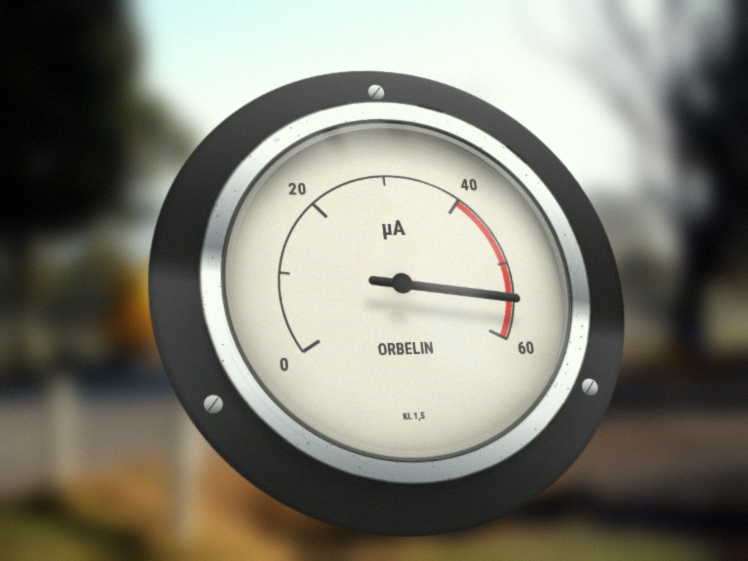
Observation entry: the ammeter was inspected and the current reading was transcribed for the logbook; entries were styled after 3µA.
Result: 55µA
